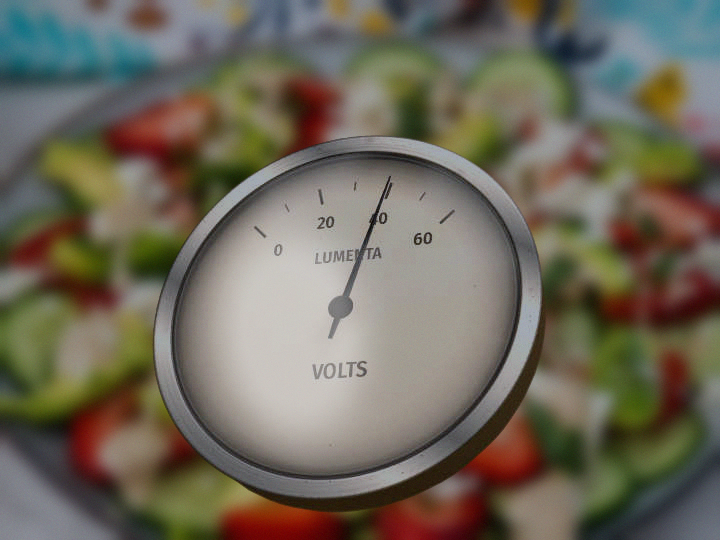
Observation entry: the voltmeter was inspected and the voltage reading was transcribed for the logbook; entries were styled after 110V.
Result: 40V
